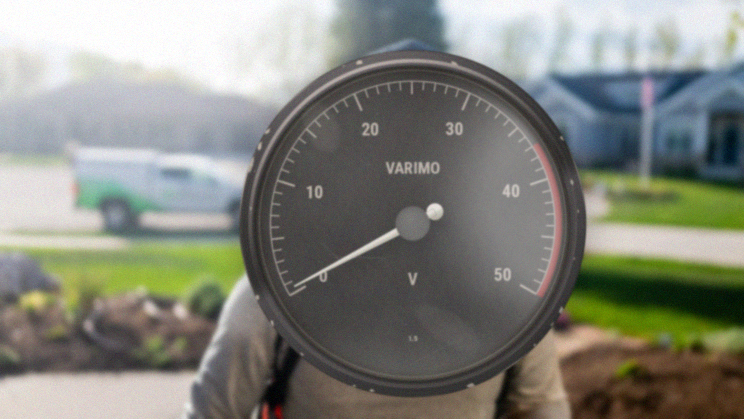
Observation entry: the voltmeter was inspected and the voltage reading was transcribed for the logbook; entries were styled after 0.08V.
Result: 0.5V
